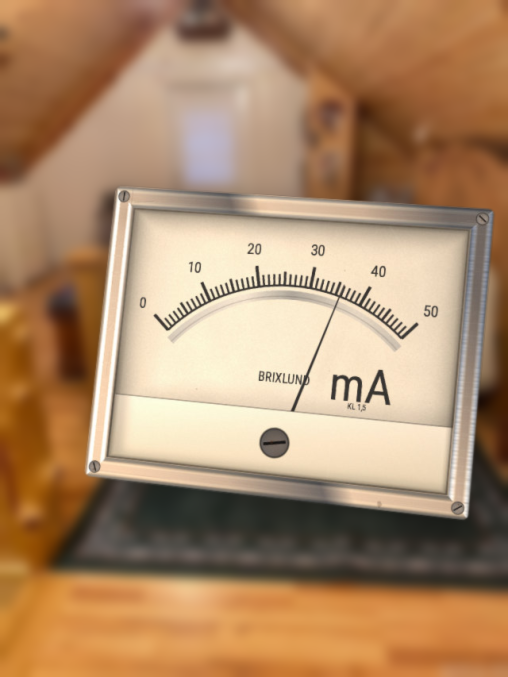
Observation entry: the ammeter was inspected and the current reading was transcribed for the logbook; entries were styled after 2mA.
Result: 36mA
